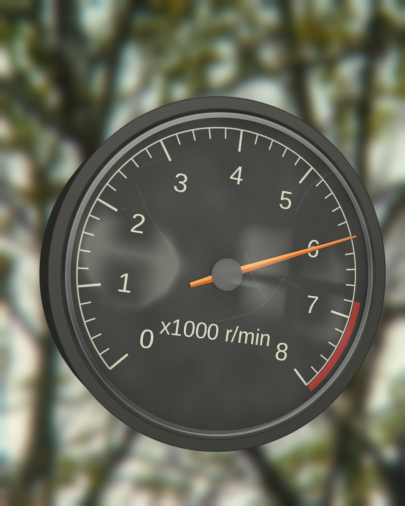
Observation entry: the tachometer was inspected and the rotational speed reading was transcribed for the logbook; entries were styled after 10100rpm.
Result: 6000rpm
